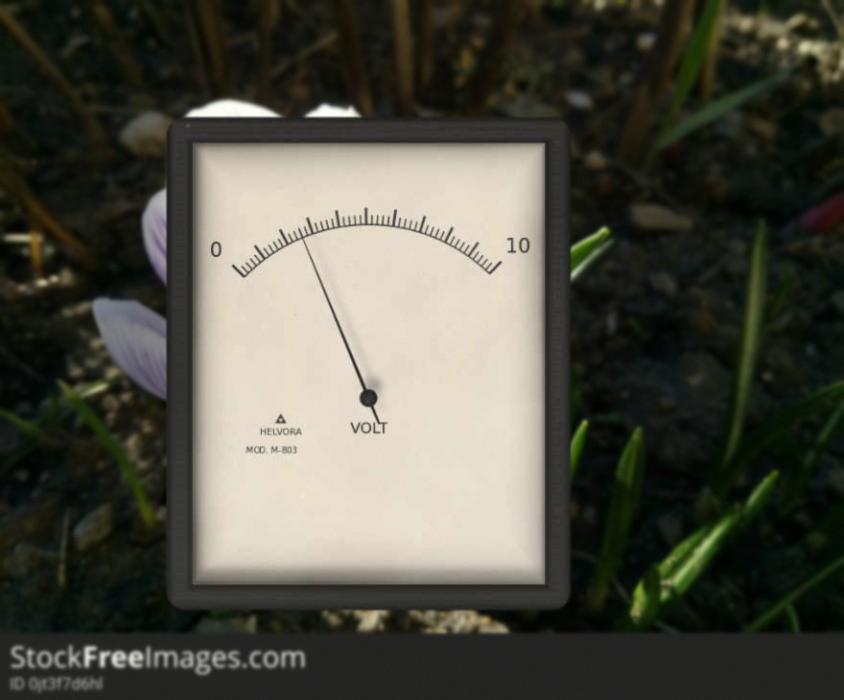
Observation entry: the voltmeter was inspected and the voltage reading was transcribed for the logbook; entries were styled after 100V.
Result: 2.6V
